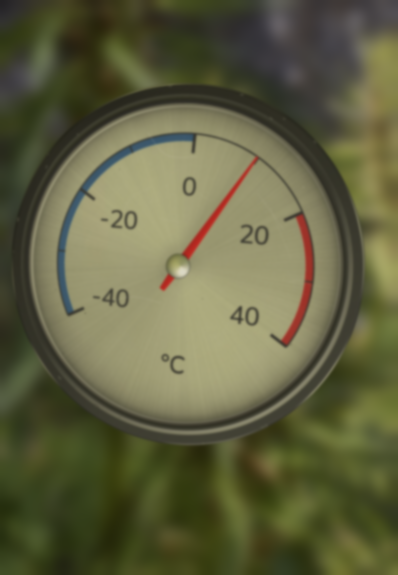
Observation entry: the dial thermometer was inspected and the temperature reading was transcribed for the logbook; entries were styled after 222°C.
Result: 10°C
